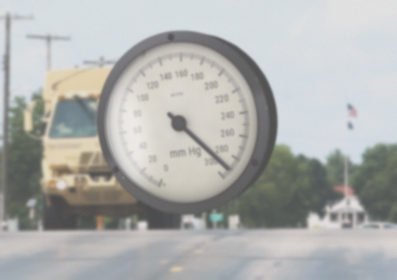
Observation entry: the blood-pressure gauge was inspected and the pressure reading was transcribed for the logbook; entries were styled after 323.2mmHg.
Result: 290mmHg
